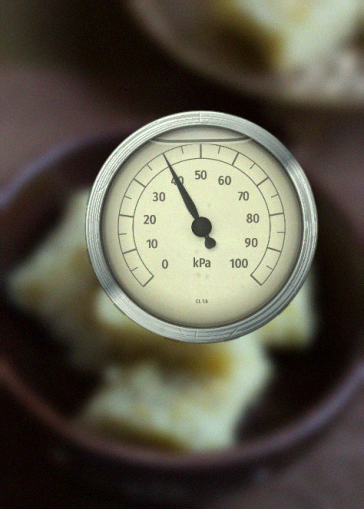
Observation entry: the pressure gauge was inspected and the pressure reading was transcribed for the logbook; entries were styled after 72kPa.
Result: 40kPa
